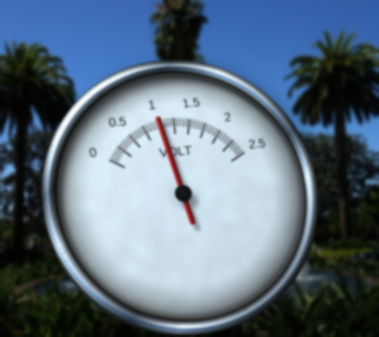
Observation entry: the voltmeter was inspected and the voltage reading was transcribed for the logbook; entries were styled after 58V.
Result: 1V
